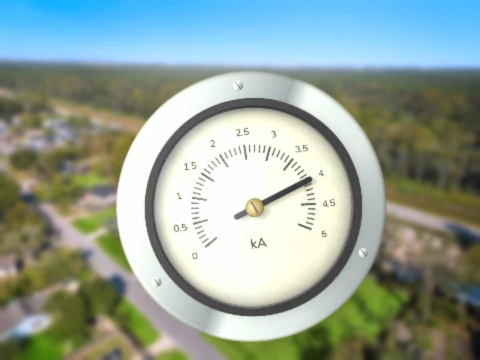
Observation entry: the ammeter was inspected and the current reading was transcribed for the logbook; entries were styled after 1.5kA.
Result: 4kA
